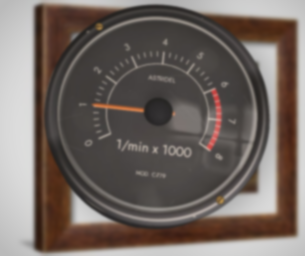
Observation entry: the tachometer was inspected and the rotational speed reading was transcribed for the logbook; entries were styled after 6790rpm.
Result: 1000rpm
